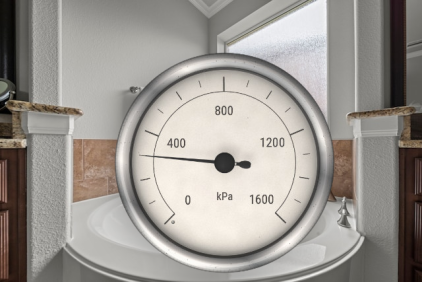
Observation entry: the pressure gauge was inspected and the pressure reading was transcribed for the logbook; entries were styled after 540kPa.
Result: 300kPa
